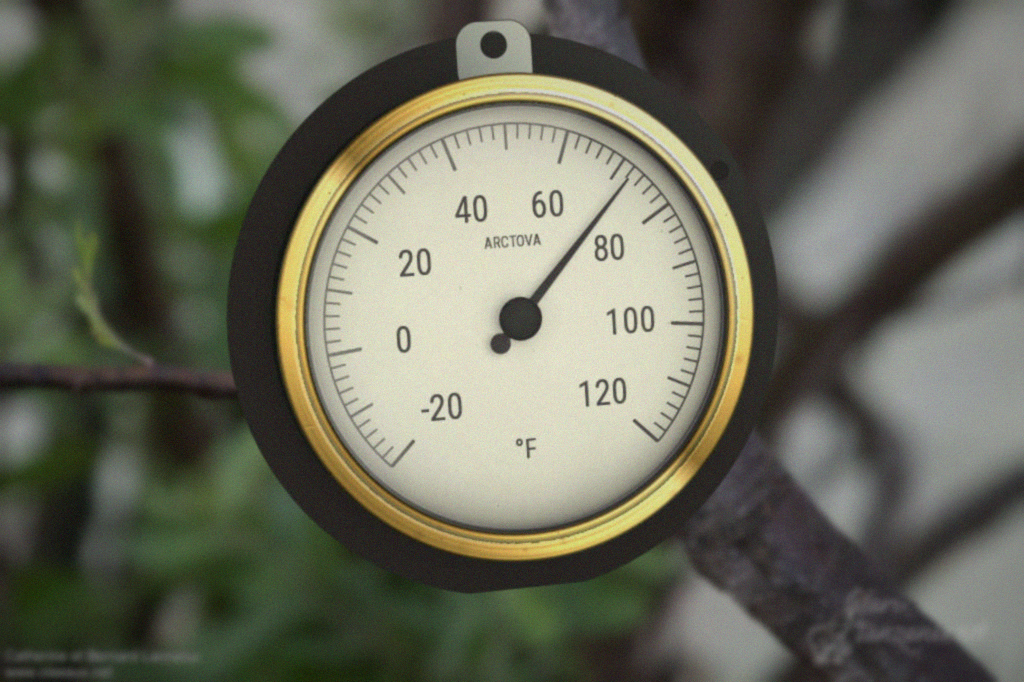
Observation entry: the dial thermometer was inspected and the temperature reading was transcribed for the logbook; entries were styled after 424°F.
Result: 72°F
